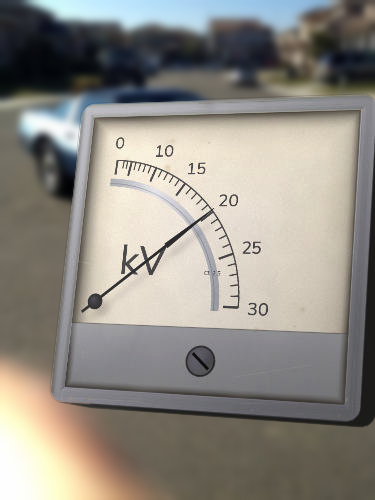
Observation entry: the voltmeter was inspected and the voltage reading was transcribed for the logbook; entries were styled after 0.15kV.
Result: 20kV
